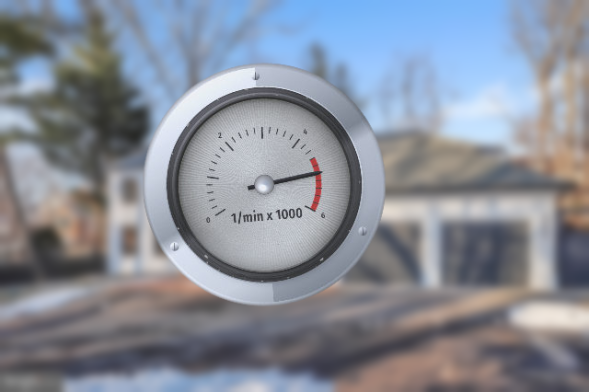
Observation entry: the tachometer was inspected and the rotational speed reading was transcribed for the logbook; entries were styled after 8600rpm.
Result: 5000rpm
